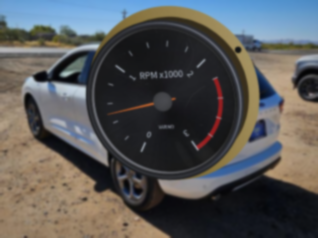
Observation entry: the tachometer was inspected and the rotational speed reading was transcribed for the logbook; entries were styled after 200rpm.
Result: 500rpm
